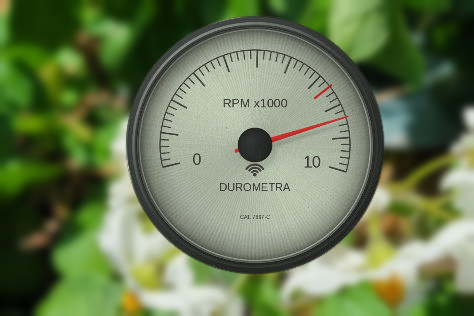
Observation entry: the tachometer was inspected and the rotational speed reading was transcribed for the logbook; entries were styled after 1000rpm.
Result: 8400rpm
